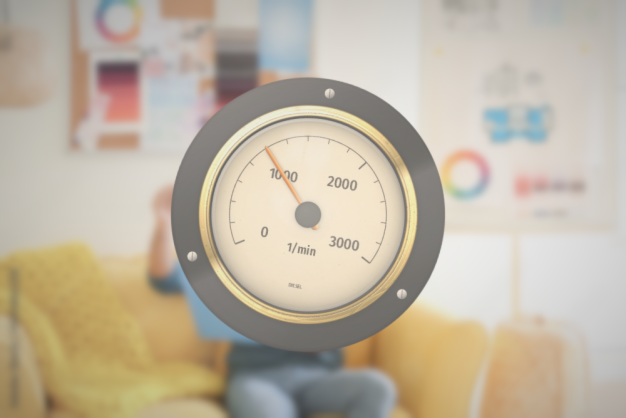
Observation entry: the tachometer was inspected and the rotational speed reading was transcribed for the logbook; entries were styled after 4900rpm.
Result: 1000rpm
